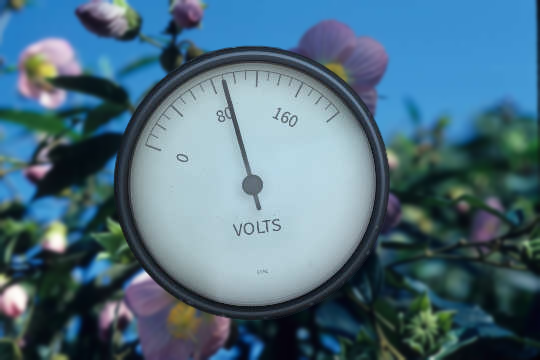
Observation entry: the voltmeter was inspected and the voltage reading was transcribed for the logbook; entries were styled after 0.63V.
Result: 90V
